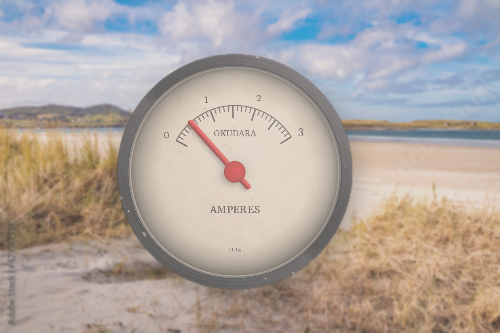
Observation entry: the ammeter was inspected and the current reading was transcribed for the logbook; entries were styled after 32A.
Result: 0.5A
